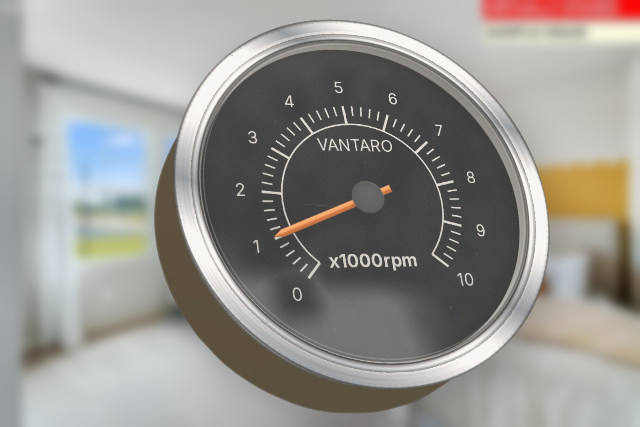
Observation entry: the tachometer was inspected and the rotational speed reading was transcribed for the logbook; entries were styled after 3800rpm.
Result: 1000rpm
